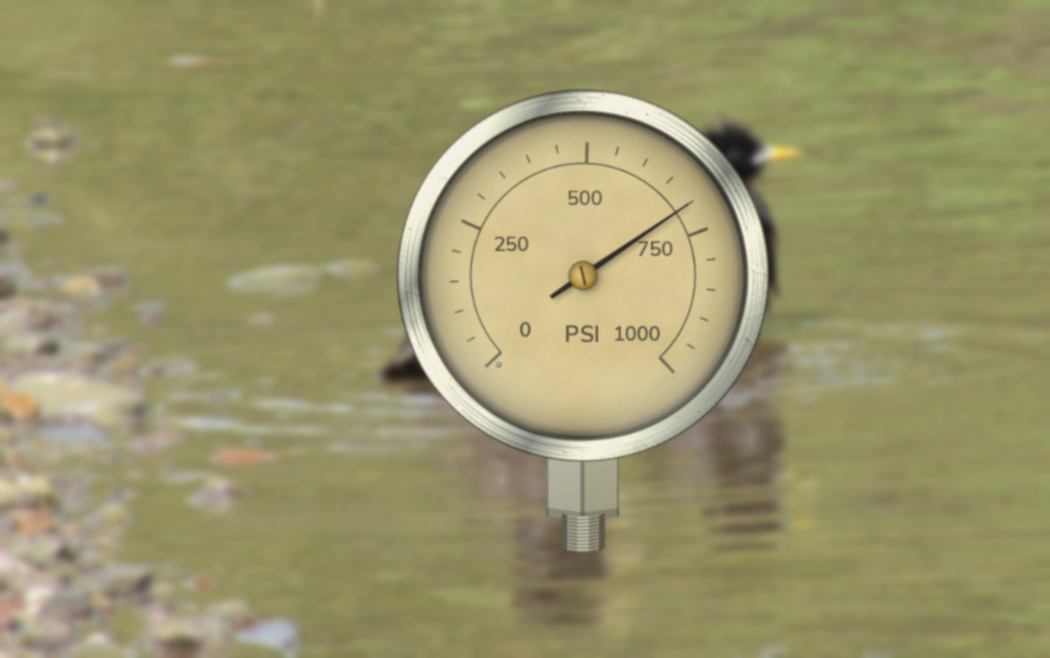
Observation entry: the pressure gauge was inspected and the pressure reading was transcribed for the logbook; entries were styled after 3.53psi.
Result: 700psi
